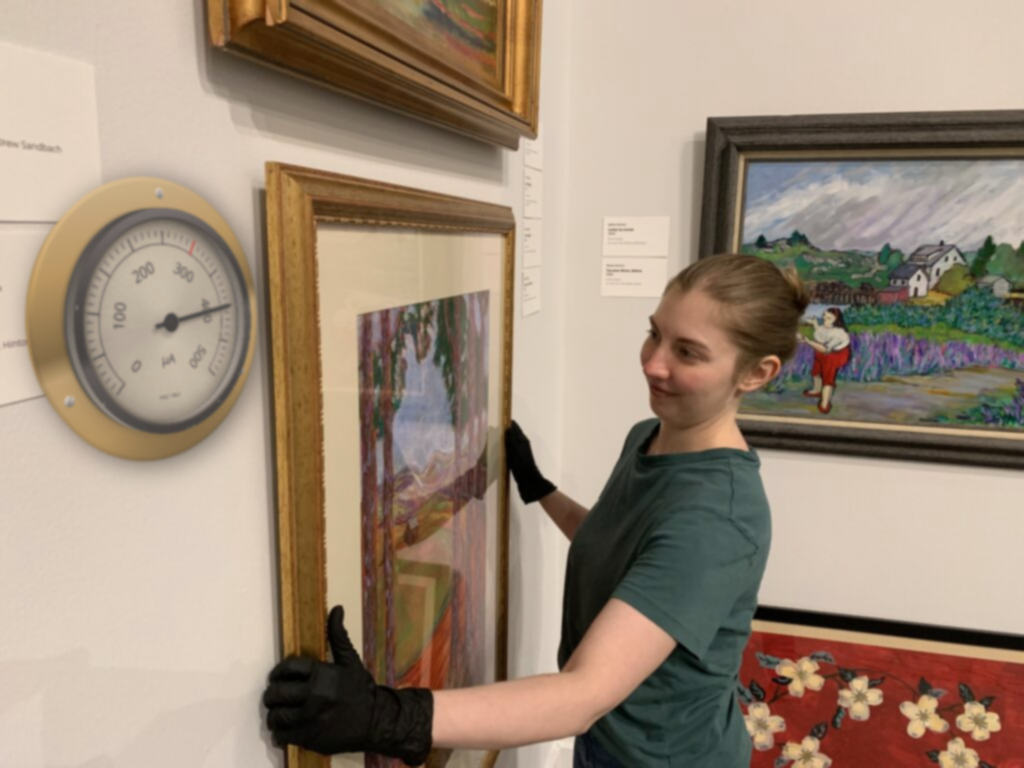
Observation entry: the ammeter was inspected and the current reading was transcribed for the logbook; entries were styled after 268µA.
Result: 400µA
